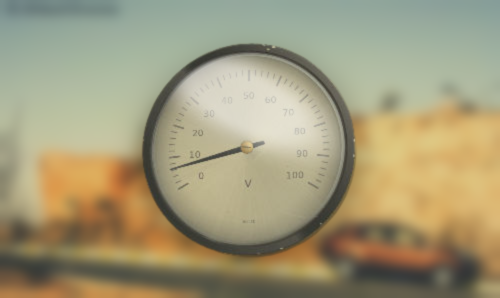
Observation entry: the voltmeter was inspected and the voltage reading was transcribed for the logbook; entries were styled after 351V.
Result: 6V
